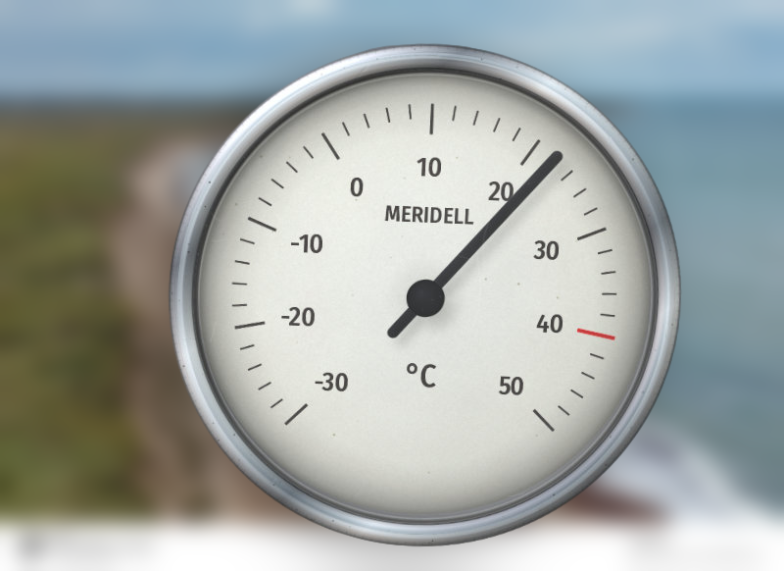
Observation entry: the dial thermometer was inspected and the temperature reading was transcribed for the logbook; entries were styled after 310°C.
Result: 22°C
